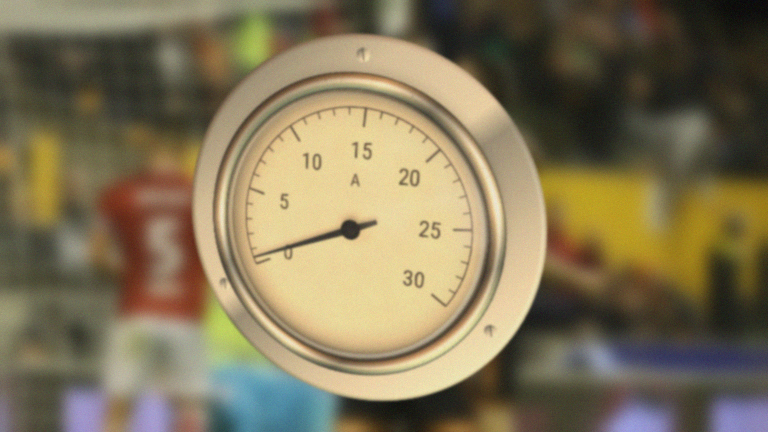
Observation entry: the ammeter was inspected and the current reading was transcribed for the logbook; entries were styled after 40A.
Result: 0.5A
